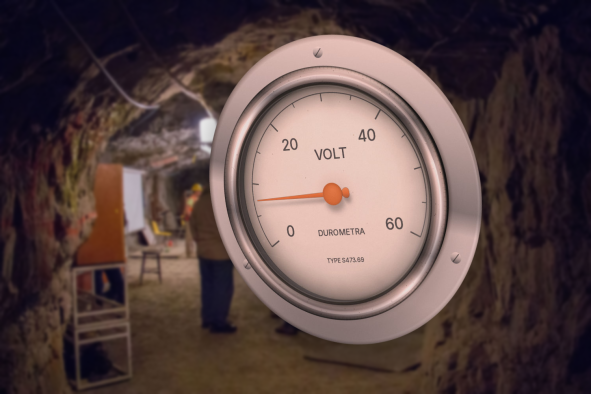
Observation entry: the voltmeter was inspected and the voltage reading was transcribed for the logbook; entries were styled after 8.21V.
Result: 7.5V
